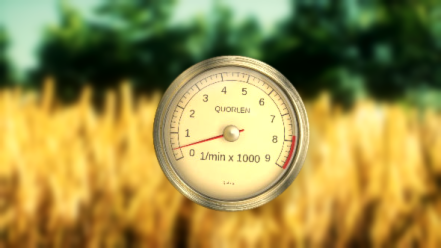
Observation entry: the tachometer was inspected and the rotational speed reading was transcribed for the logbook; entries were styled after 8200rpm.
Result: 400rpm
